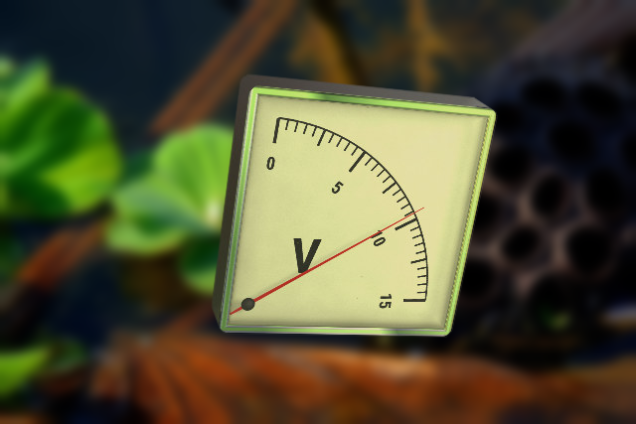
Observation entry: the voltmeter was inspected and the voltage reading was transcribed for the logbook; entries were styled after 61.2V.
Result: 9.5V
